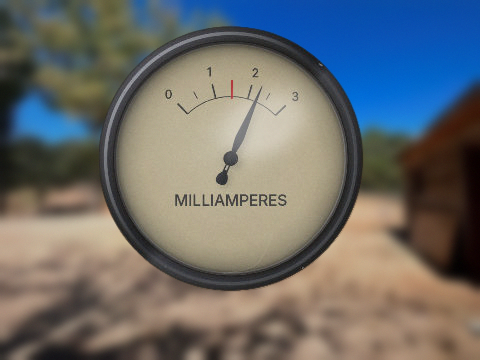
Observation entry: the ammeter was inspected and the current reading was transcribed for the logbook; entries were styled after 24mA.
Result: 2.25mA
